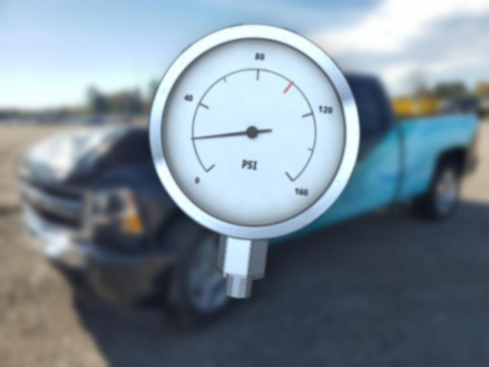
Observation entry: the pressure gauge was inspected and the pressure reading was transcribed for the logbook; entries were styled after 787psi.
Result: 20psi
